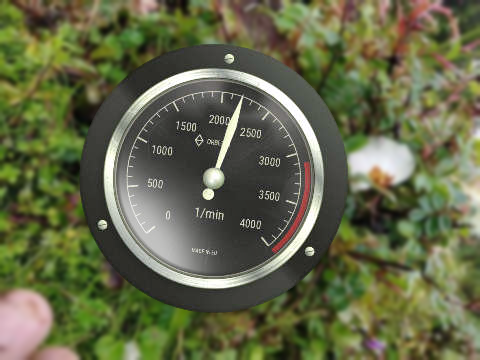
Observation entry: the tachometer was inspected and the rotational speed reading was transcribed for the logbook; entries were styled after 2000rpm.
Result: 2200rpm
